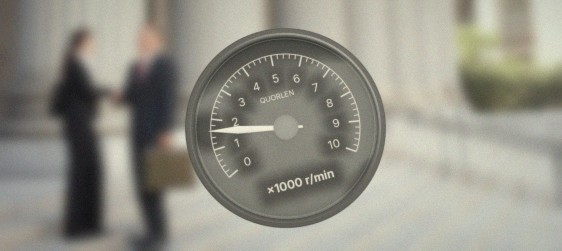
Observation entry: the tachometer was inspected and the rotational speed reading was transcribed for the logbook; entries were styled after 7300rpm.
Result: 1600rpm
